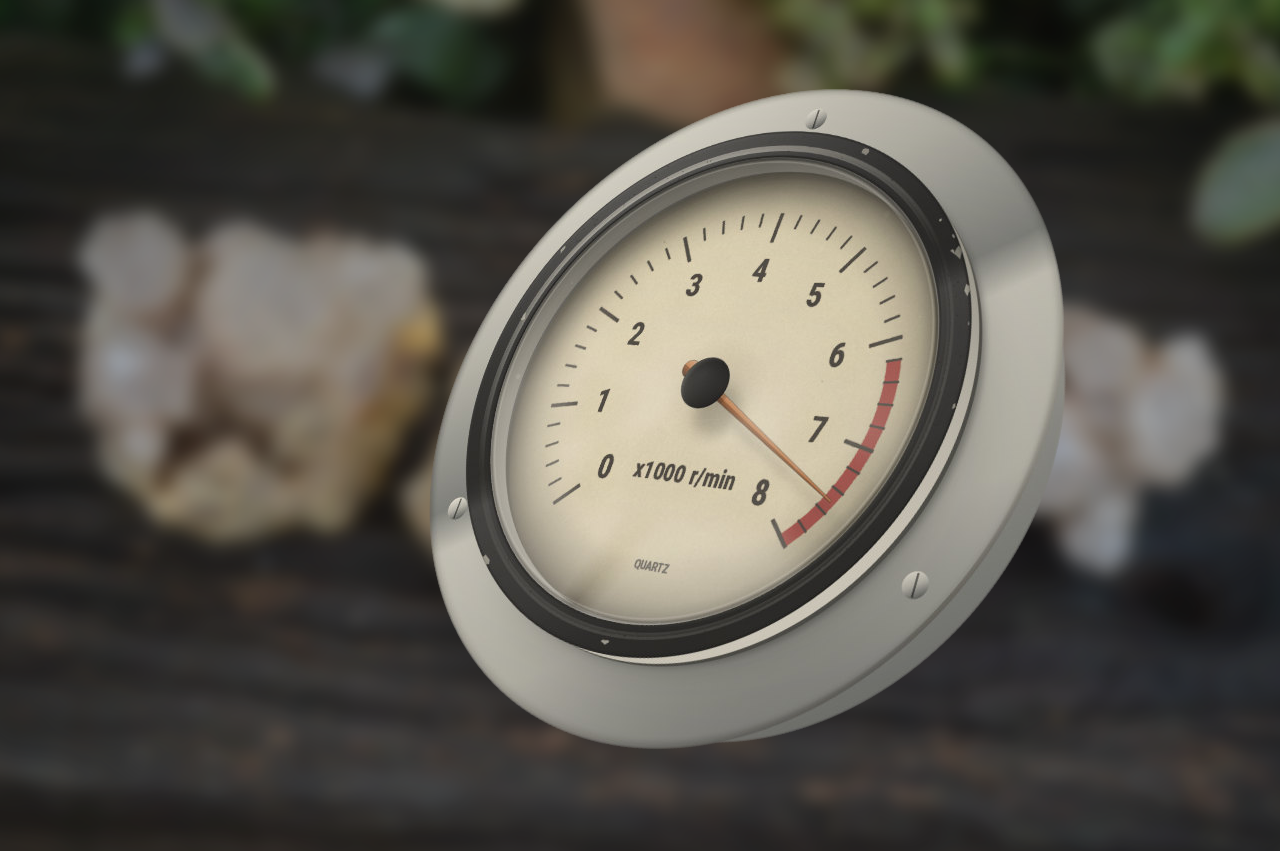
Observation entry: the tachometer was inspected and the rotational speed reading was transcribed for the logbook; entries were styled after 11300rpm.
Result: 7500rpm
